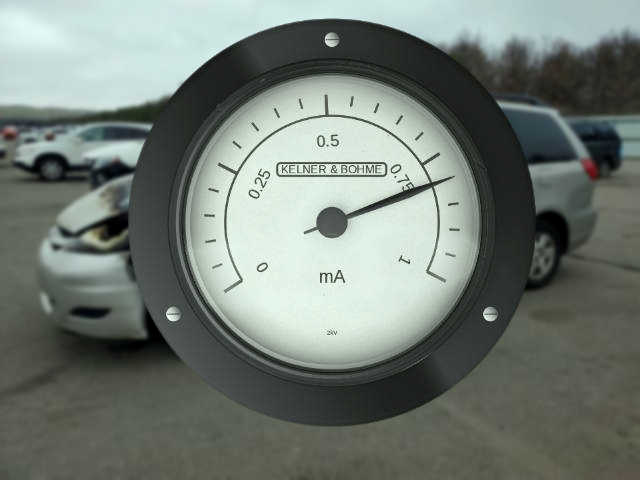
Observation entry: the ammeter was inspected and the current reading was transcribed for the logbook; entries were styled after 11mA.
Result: 0.8mA
